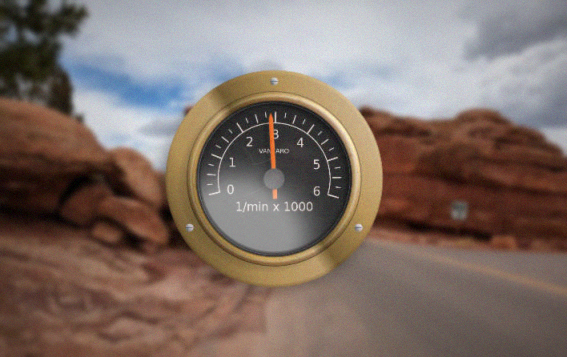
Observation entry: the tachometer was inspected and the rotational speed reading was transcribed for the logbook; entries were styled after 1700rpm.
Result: 2875rpm
